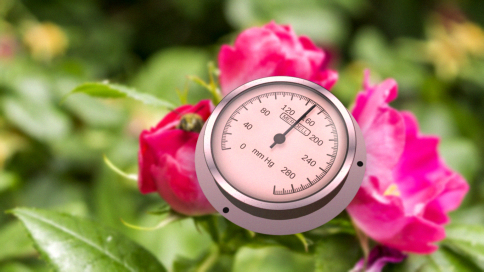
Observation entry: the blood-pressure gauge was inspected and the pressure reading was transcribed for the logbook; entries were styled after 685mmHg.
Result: 150mmHg
